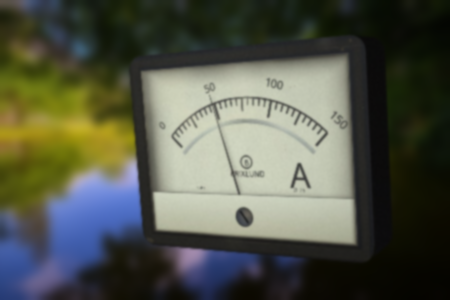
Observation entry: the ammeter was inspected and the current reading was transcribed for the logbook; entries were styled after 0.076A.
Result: 50A
